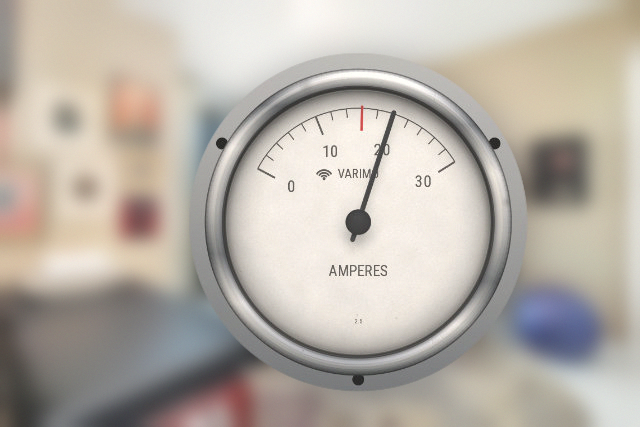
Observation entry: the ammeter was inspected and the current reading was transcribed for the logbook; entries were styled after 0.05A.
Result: 20A
